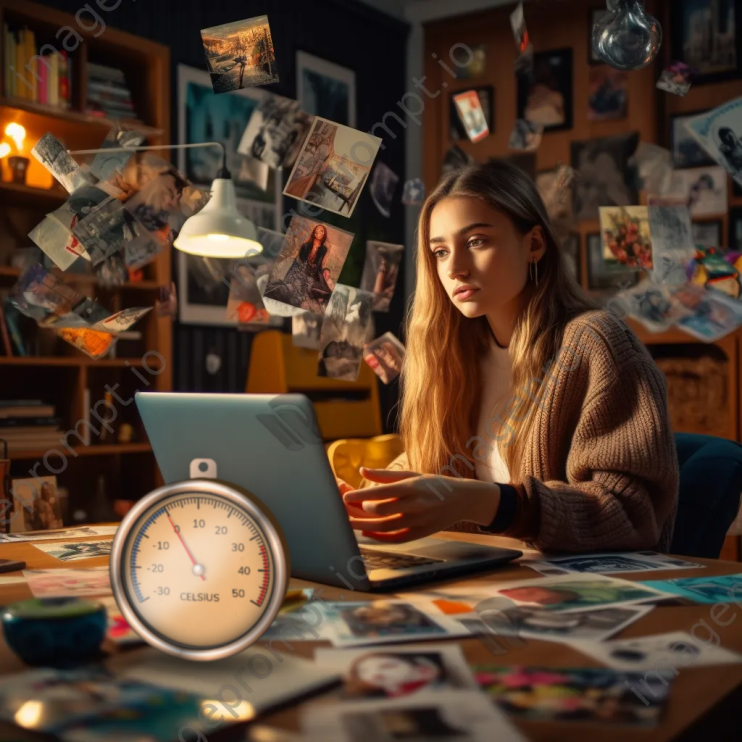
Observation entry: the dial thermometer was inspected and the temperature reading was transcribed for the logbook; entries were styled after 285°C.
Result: 0°C
